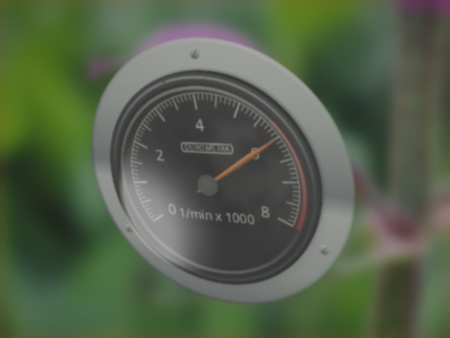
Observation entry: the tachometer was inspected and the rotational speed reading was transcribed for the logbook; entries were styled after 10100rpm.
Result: 6000rpm
